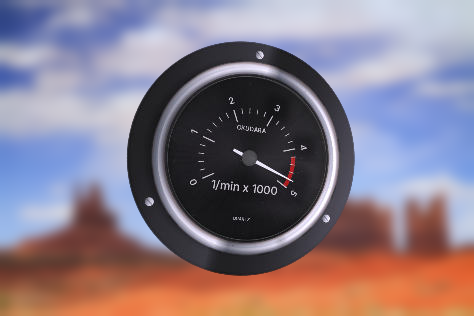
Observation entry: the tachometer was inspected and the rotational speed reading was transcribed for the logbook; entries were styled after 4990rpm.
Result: 4800rpm
